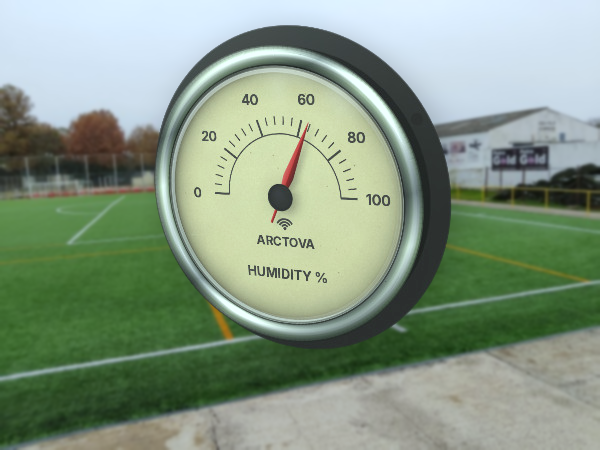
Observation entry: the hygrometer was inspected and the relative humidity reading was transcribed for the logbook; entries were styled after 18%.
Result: 64%
